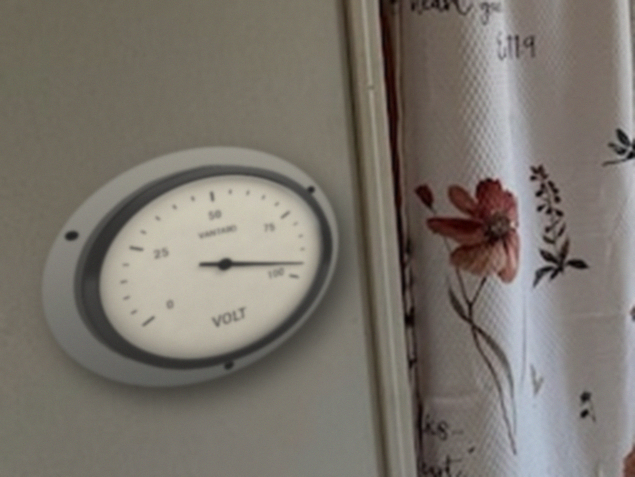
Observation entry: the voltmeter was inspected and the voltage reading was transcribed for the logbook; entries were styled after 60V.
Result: 95V
